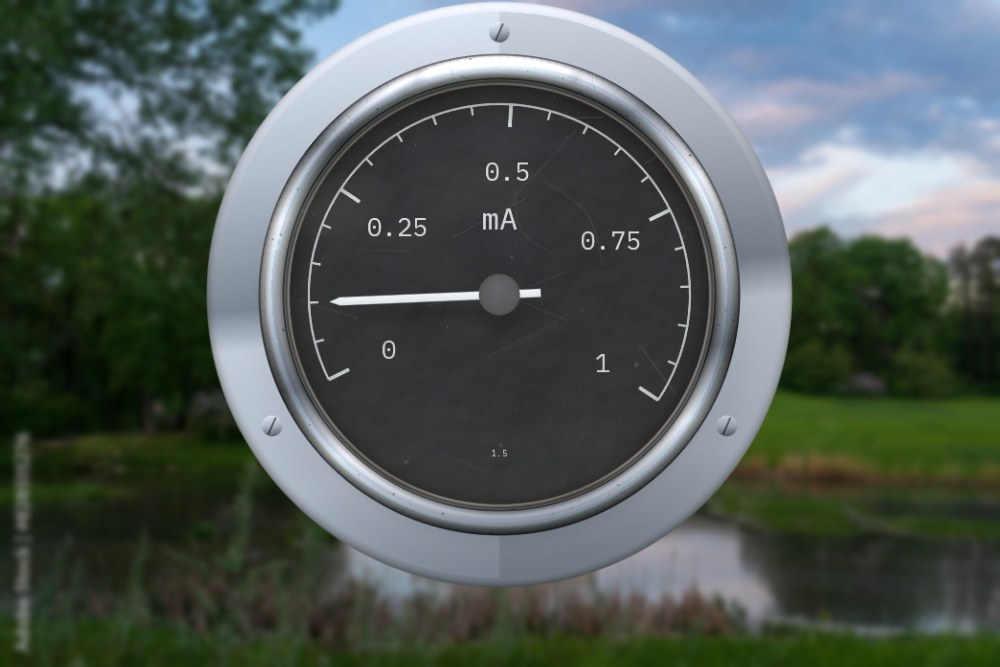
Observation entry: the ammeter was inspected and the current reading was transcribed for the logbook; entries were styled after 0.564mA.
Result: 0.1mA
